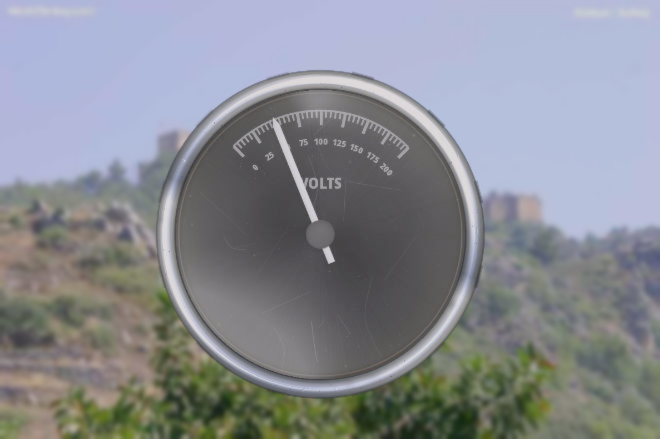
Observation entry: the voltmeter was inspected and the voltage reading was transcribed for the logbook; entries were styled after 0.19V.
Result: 50V
